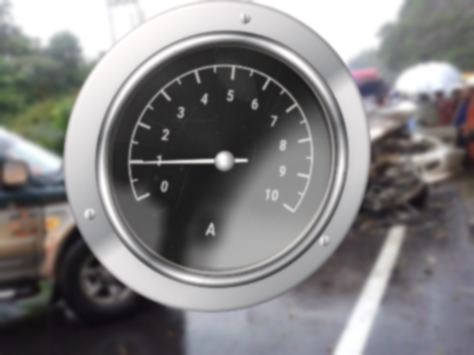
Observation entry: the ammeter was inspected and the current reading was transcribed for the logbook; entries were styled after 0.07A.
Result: 1A
